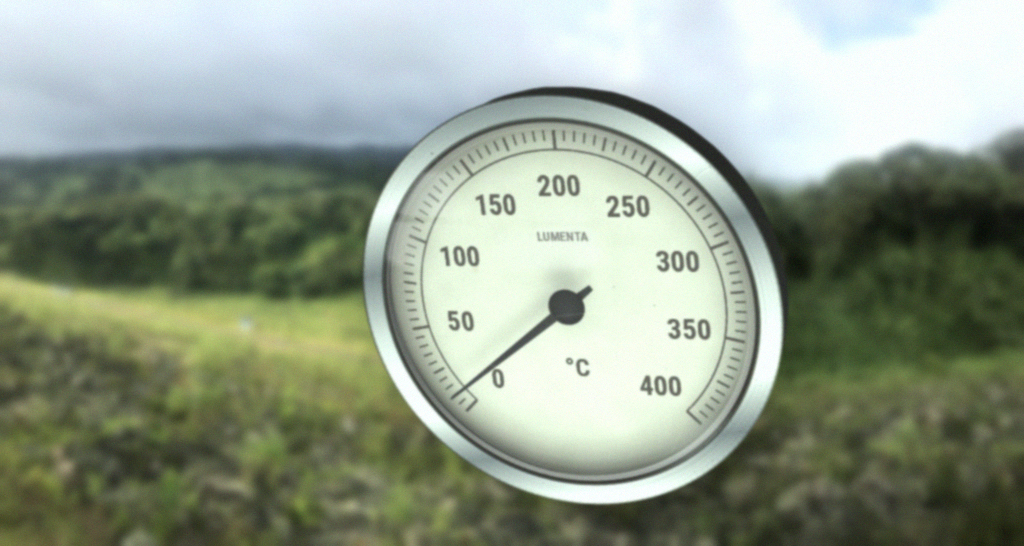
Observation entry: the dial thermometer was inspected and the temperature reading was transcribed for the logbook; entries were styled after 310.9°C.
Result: 10°C
